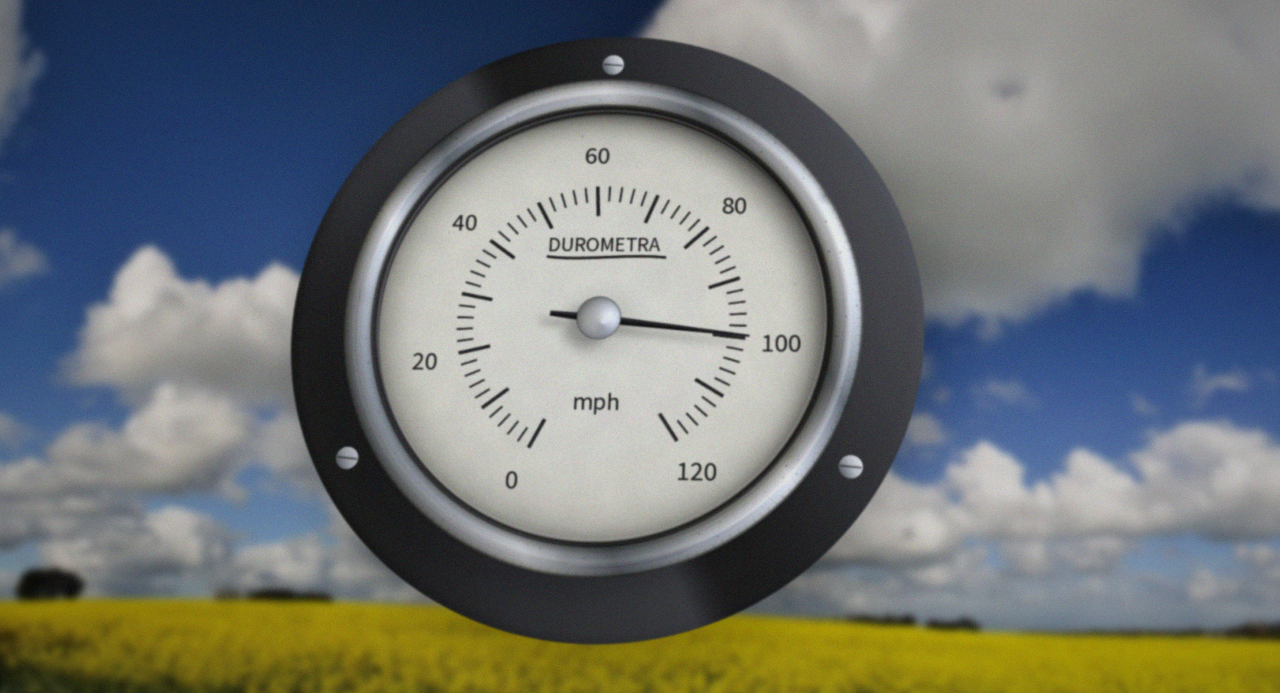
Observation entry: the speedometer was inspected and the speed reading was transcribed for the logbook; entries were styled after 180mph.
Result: 100mph
